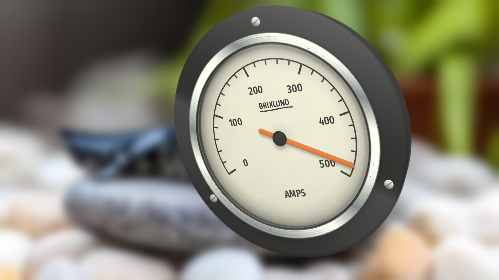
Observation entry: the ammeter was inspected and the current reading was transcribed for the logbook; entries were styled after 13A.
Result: 480A
